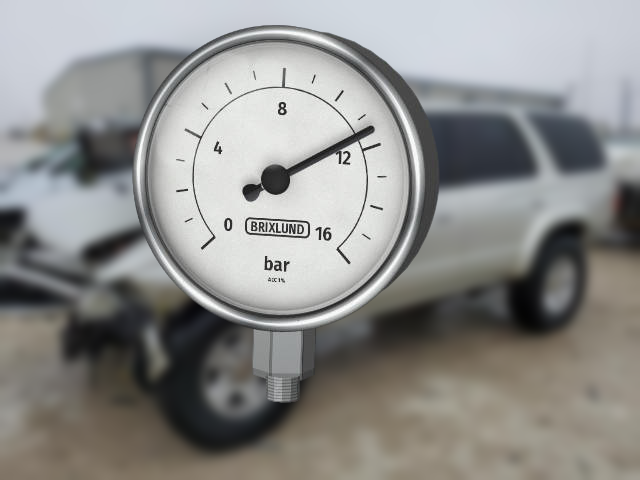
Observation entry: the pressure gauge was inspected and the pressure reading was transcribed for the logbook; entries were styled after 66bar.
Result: 11.5bar
